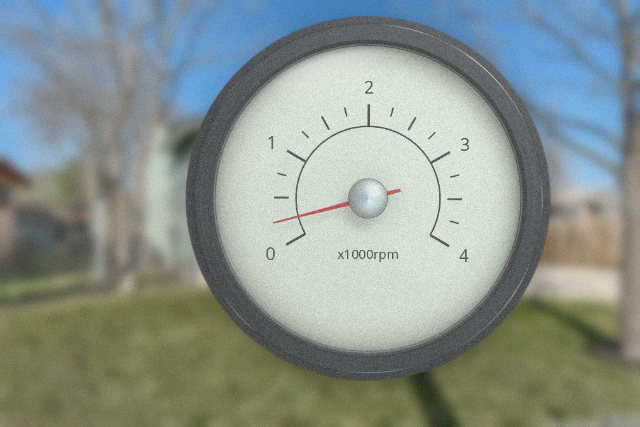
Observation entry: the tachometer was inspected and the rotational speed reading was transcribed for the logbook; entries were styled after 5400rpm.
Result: 250rpm
